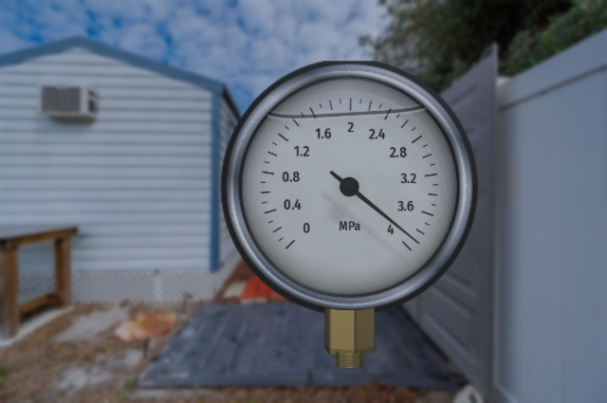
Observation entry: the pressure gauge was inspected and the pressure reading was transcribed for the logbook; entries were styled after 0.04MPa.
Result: 3.9MPa
